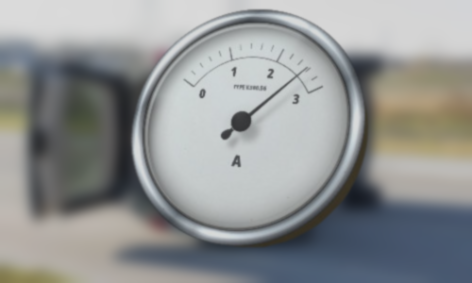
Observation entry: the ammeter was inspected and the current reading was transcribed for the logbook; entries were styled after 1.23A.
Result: 2.6A
